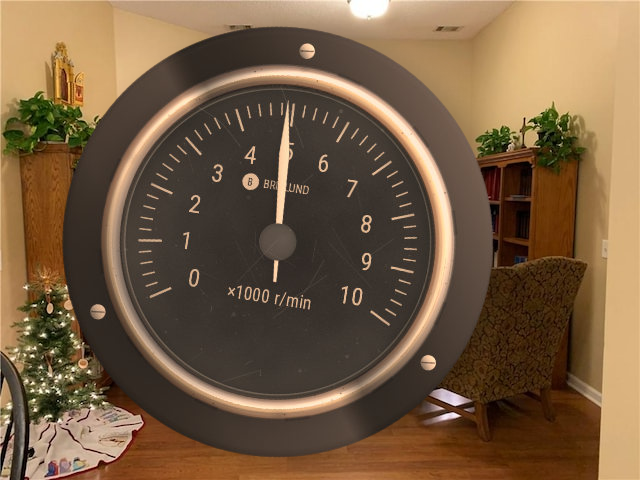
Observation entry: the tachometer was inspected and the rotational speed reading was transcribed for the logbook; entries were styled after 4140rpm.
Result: 4900rpm
